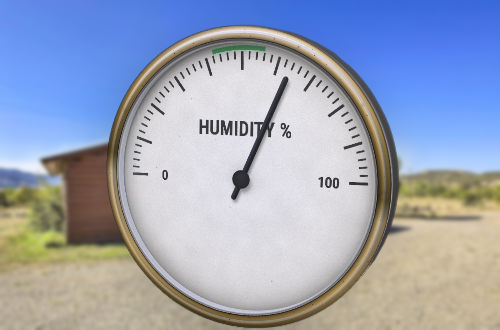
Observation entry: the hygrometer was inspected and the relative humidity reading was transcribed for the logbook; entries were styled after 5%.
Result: 64%
